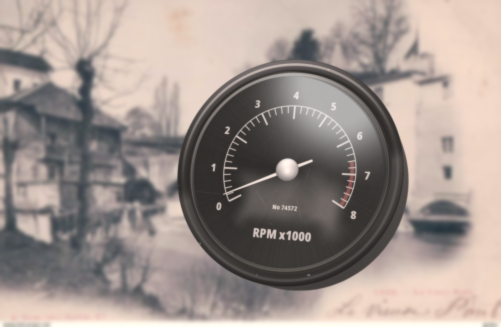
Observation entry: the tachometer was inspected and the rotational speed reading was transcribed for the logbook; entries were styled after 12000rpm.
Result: 200rpm
